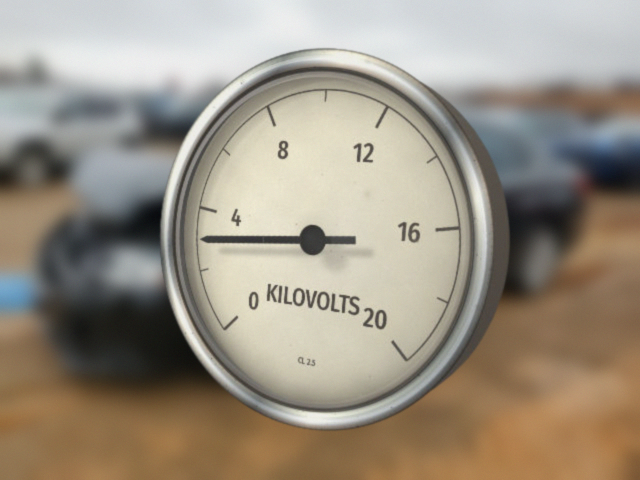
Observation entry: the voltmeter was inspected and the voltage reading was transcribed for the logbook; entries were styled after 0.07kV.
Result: 3kV
